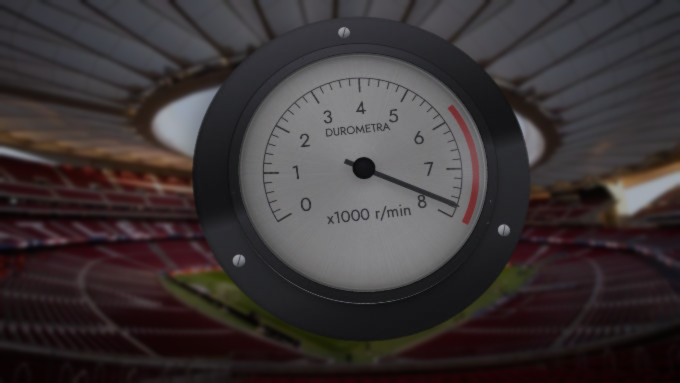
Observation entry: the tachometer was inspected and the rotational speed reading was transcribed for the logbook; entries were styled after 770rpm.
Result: 7800rpm
